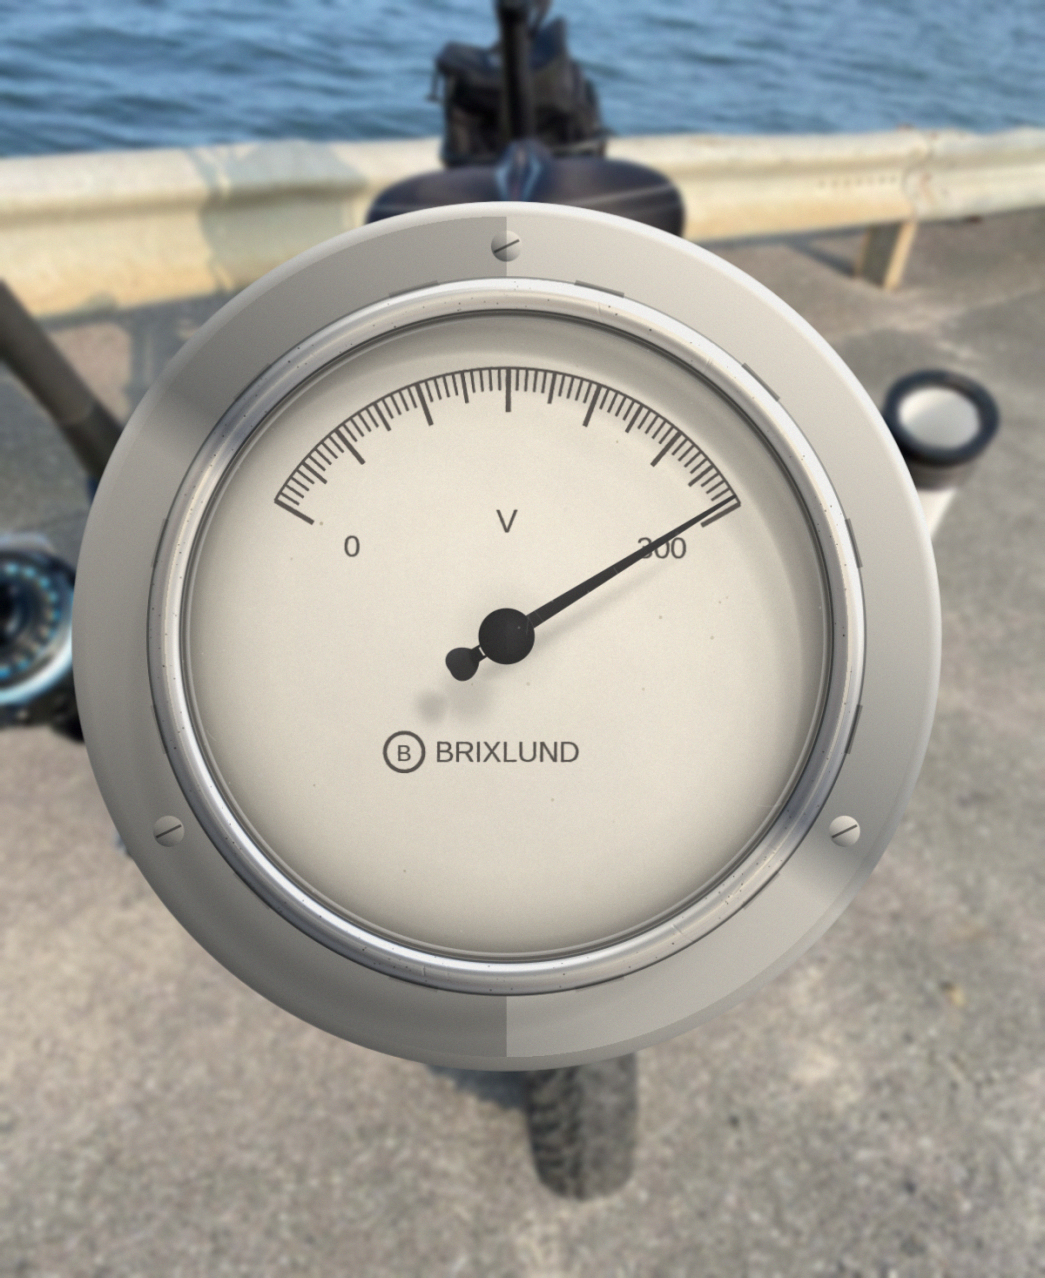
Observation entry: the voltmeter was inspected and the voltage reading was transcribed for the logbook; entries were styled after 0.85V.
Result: 295V
